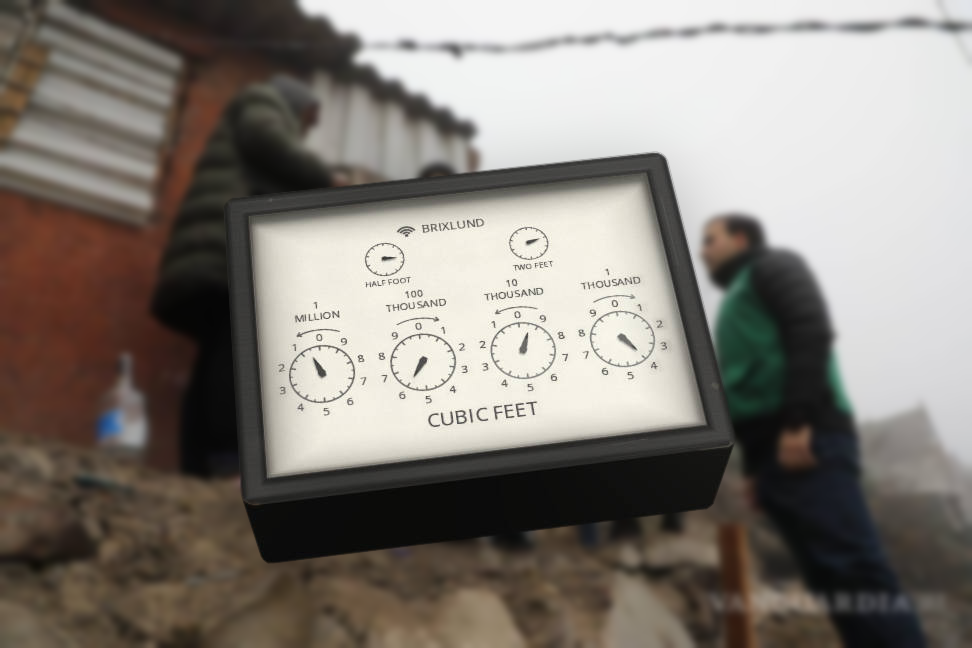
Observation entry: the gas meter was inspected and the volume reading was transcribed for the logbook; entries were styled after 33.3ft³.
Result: 59400ft³
